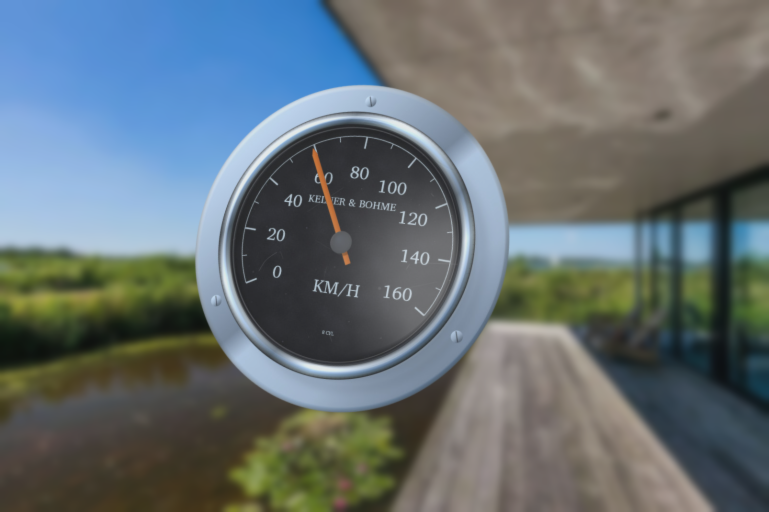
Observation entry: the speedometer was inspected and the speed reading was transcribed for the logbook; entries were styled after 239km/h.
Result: 60km/h
